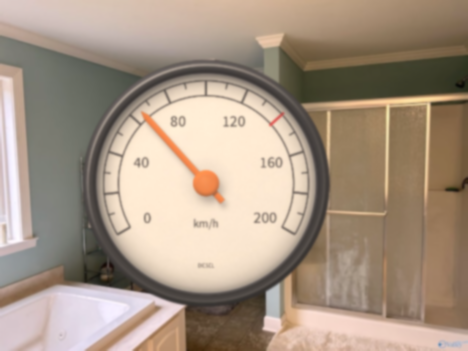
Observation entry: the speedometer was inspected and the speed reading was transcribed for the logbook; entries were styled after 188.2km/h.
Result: 65km/h
